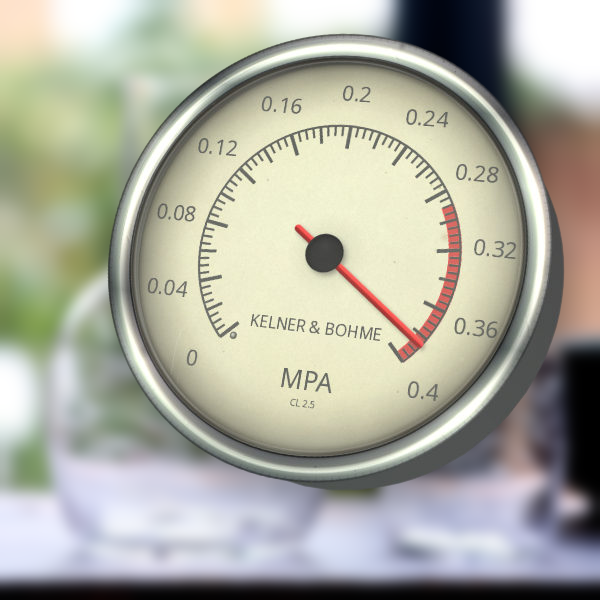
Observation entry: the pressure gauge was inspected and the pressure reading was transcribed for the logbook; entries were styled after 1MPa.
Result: 0.385MPa
